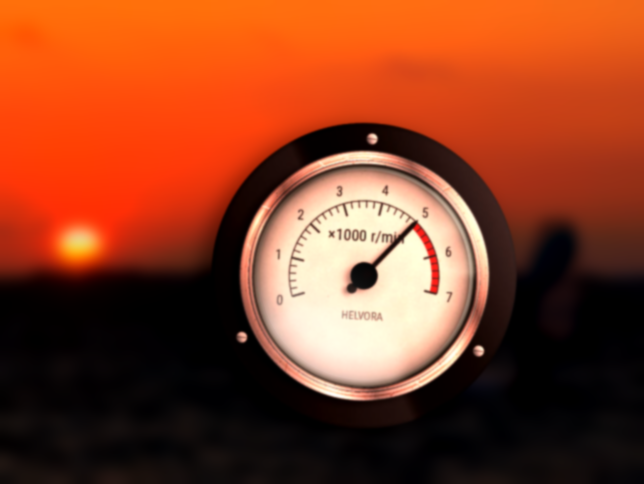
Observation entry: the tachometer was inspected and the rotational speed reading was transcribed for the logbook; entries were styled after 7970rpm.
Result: 5000rpm
